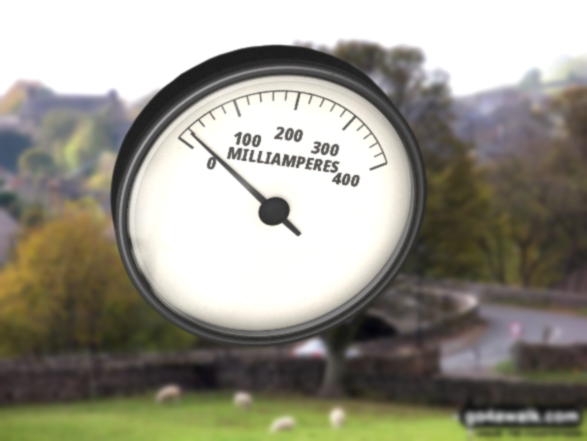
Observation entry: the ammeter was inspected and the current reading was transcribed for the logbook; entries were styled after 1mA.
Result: 20mA
